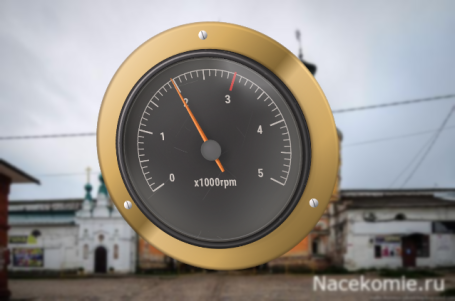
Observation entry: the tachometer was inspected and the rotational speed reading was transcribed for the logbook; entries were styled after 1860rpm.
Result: 2000rpm
